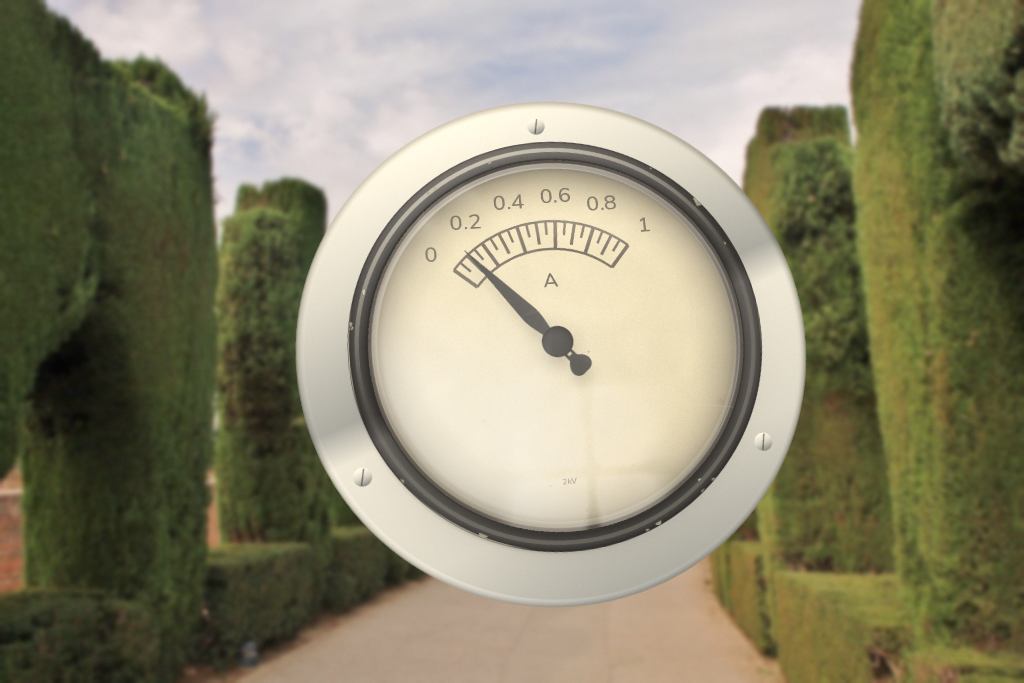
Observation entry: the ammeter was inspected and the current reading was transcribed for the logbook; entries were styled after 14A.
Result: 0.1A
